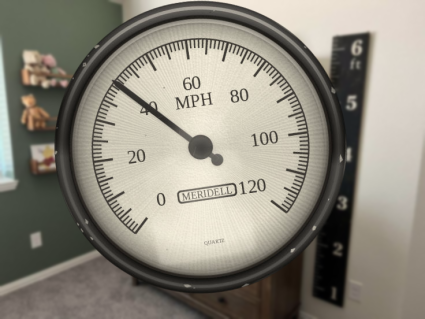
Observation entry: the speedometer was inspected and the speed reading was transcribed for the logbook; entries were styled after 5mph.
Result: 40mph
